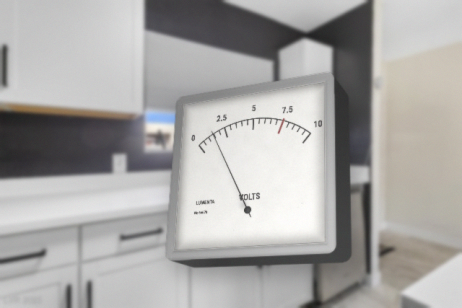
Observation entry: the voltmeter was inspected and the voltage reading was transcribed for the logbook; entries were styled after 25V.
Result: 1.5V
